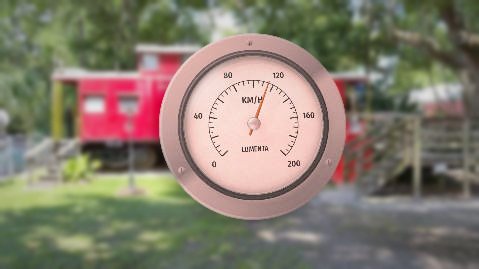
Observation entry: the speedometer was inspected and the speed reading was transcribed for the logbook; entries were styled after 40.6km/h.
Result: 115km/h
